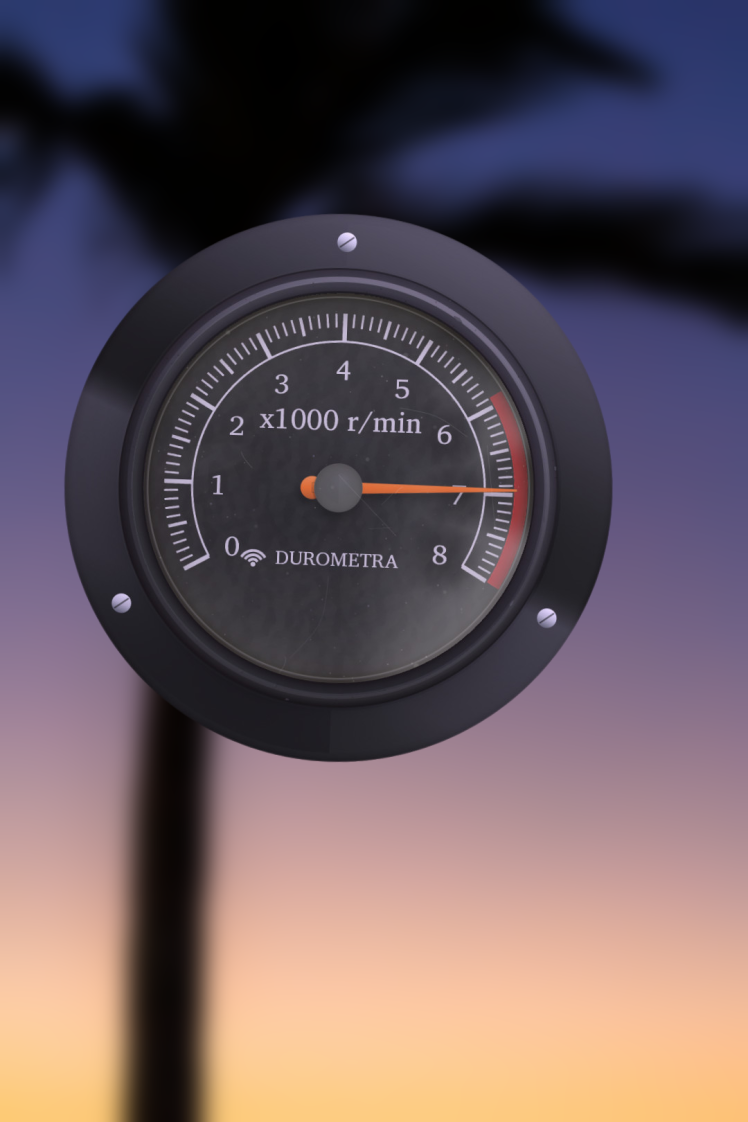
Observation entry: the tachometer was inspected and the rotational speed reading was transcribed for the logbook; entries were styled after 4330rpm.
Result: 6950rpm
